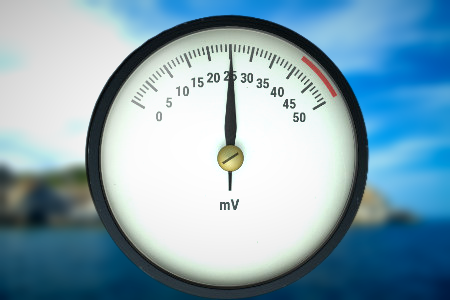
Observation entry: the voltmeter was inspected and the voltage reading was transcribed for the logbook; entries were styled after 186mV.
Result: 25mV
